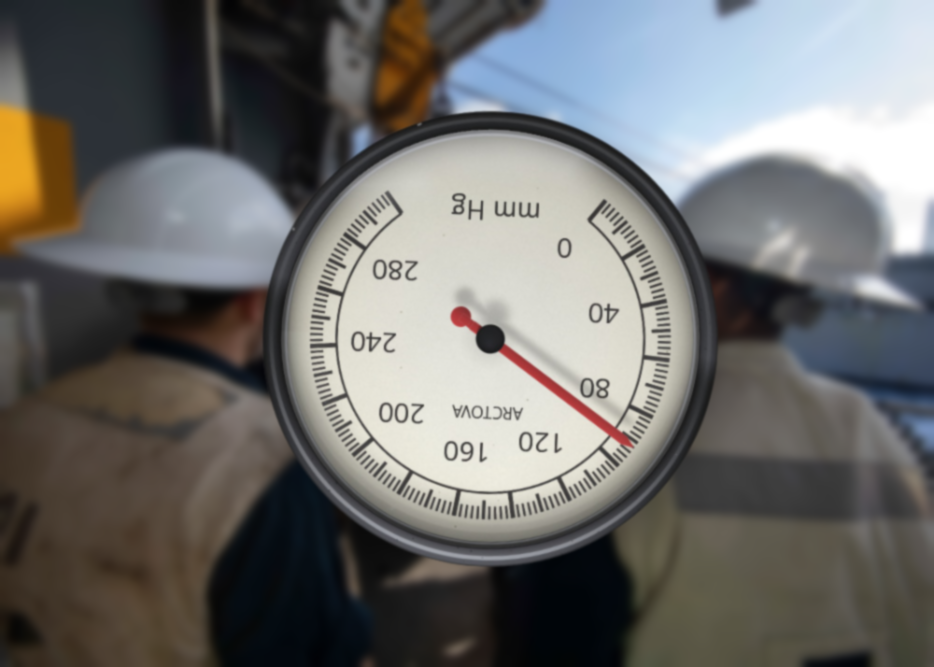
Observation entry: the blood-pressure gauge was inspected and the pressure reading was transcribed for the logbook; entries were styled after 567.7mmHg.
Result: 92mmHg
